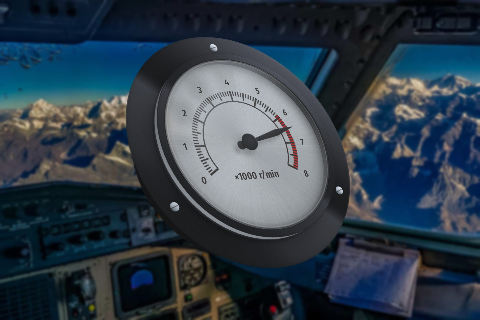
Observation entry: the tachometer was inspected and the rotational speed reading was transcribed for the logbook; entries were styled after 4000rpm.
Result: 6500rpm
